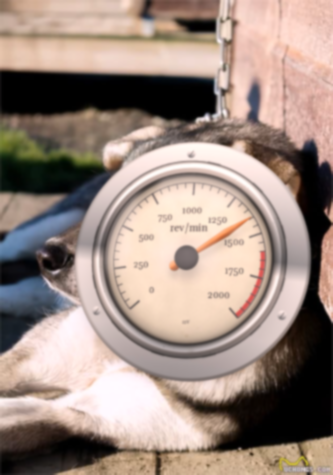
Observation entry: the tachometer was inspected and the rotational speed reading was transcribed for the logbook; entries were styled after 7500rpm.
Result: 1400rpm
